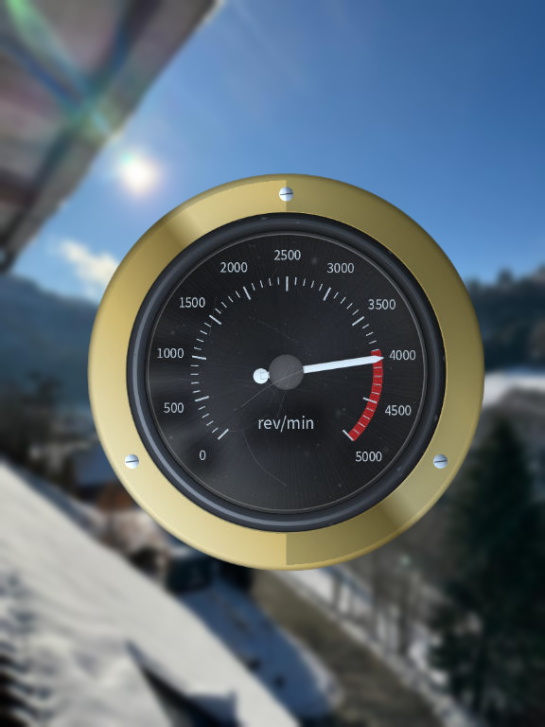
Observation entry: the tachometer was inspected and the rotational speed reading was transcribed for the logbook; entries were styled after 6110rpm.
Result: 4000rpm
